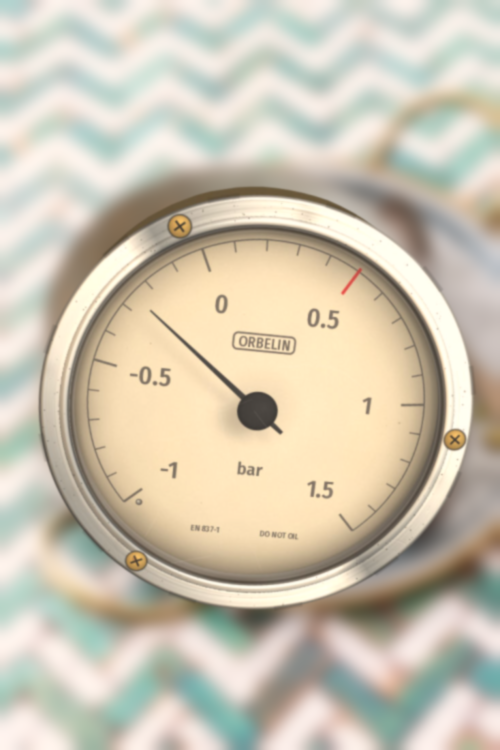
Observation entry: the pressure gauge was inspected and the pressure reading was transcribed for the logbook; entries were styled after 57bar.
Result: -0.25bar
